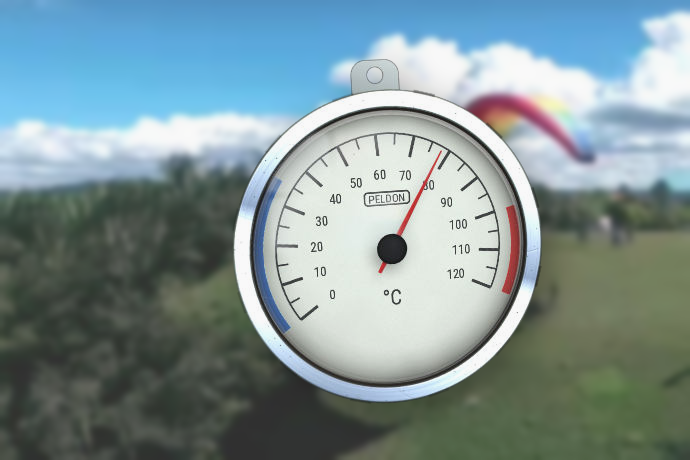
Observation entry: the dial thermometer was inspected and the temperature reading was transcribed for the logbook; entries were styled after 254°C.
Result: 77.5°C
